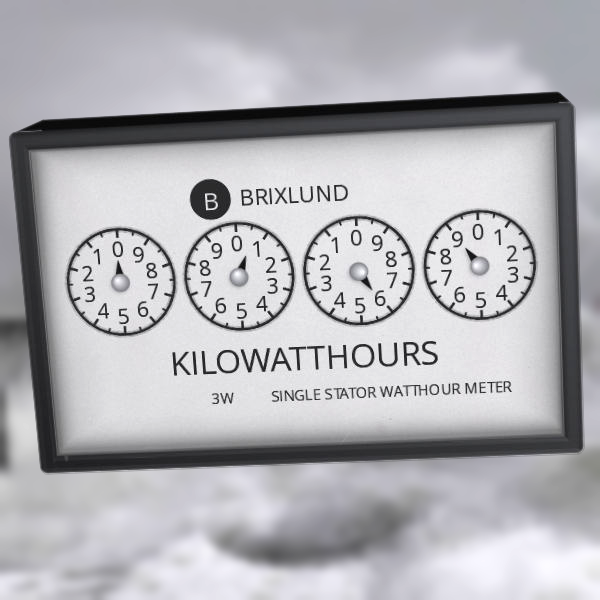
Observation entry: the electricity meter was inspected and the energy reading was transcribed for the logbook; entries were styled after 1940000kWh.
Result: 59kWh
